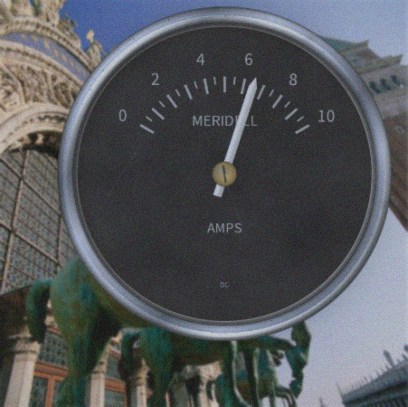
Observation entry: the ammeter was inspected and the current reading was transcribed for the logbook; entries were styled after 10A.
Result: 6.5A
